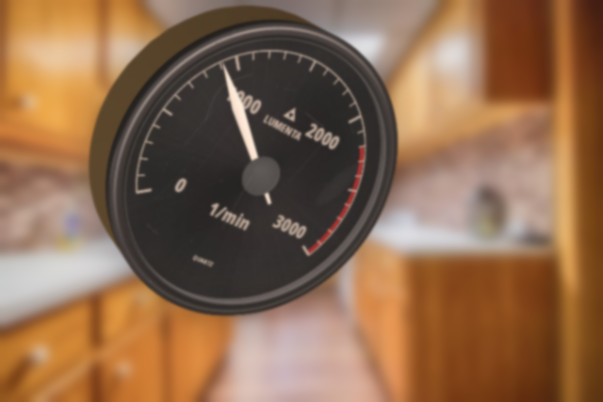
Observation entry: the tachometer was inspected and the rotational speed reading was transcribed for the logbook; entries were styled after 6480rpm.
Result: 900rpm
